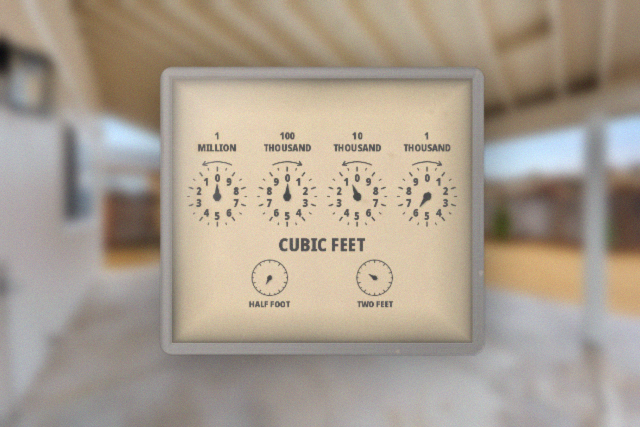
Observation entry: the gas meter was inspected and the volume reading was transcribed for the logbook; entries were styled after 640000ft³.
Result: 600ft³
